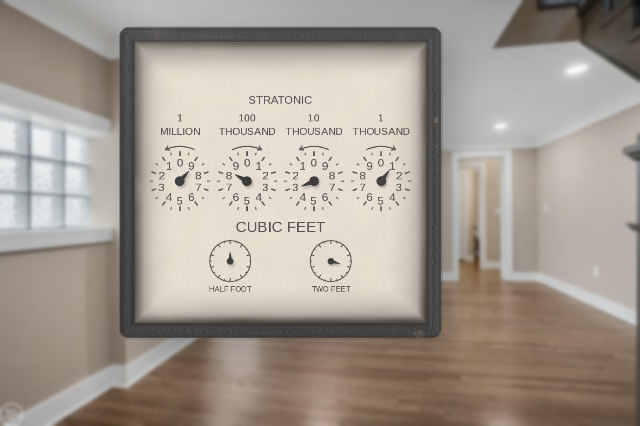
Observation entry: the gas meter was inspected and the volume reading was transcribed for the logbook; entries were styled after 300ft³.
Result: 883100ft³
